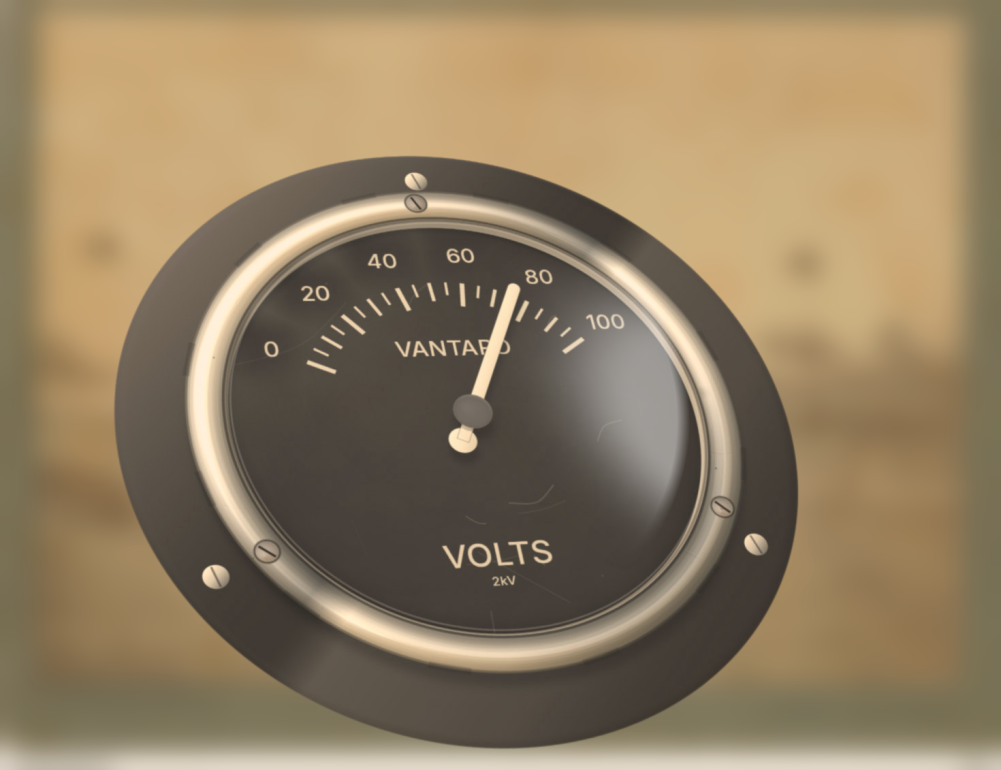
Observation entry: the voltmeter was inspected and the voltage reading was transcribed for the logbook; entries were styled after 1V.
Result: 75V
